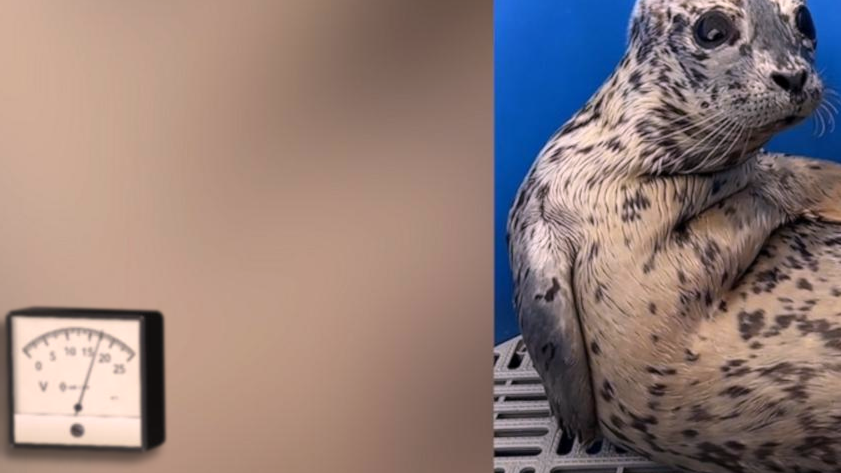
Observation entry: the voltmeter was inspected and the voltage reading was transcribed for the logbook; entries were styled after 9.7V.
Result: 17.5V
